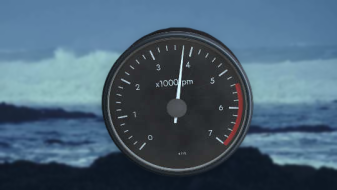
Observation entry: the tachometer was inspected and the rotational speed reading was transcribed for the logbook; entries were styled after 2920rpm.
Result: 3800rpm
